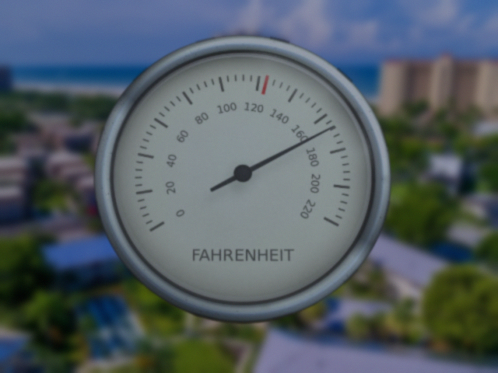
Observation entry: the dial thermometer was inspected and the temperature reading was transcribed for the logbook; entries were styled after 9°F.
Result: 168°F
